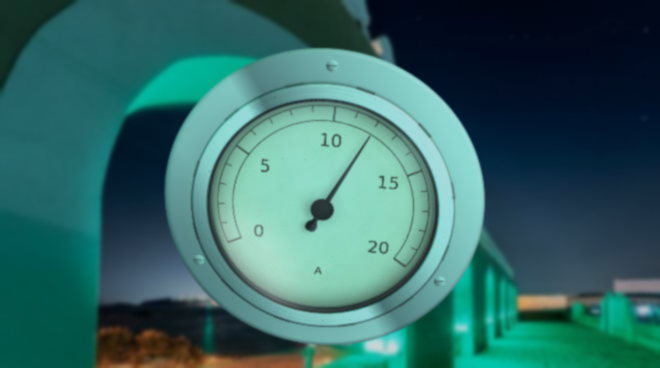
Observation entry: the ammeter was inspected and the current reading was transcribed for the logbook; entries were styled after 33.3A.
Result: 12A
